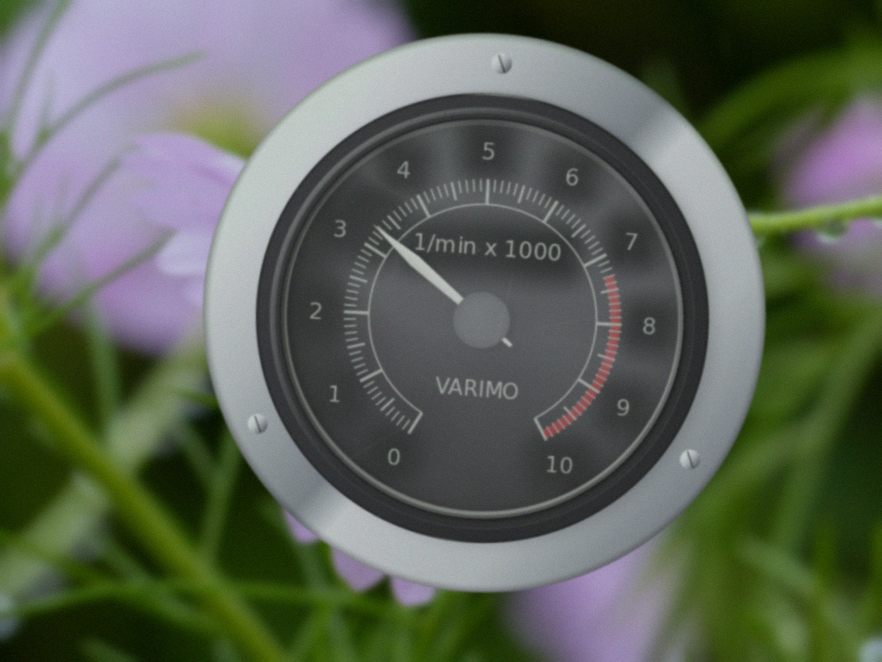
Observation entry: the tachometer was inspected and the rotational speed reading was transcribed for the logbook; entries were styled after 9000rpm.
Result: 3300rpm
